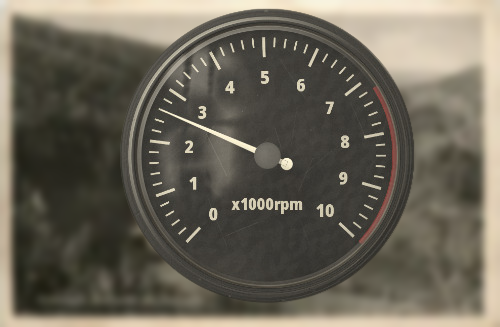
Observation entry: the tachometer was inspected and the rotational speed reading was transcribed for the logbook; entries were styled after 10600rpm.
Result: 2600rpm
